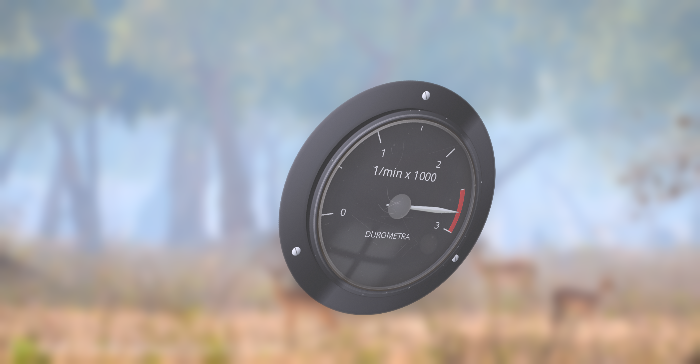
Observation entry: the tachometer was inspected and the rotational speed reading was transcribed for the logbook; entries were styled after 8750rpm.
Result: 2750rpm
